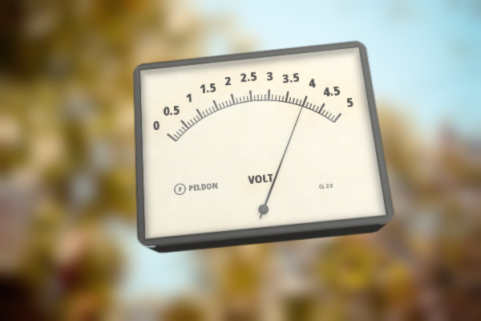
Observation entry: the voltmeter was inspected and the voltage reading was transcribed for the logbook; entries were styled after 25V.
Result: 4V
